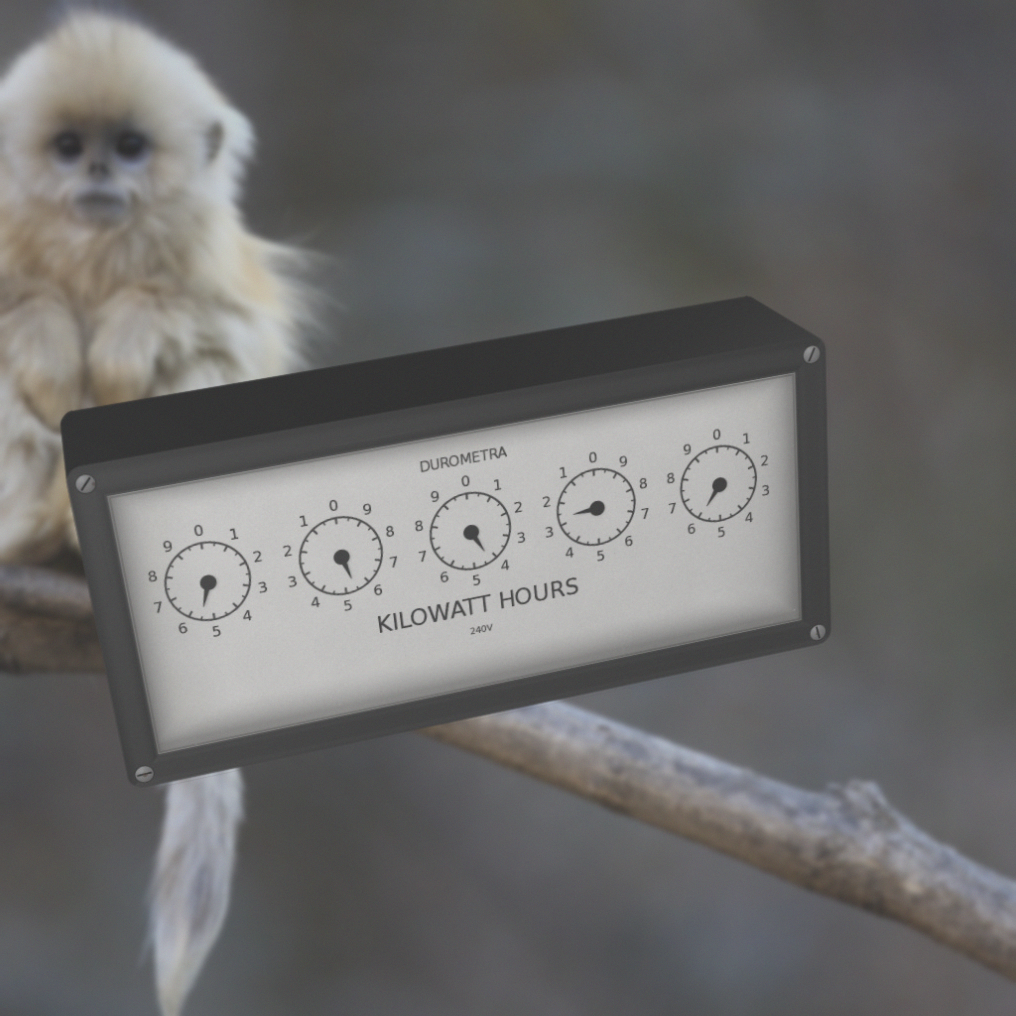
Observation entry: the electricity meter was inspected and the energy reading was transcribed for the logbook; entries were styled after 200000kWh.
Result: 55426kWh
